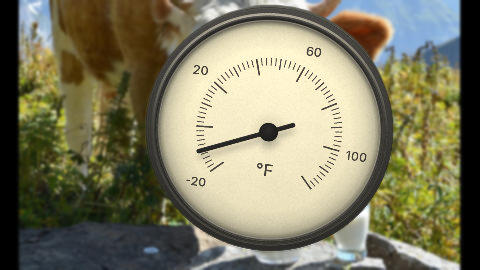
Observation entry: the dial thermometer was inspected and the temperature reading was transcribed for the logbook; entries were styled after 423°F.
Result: -10°F
